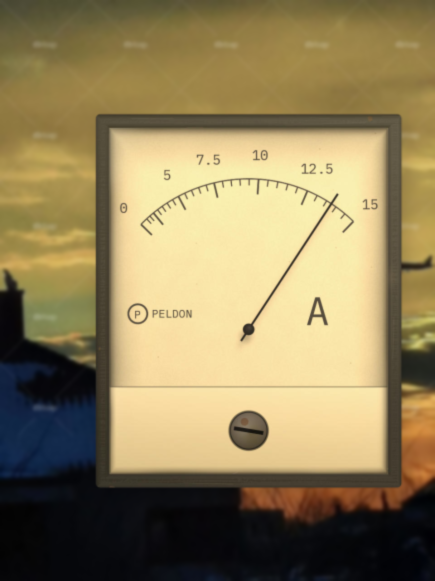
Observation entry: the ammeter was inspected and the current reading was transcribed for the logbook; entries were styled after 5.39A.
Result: 13.75A
